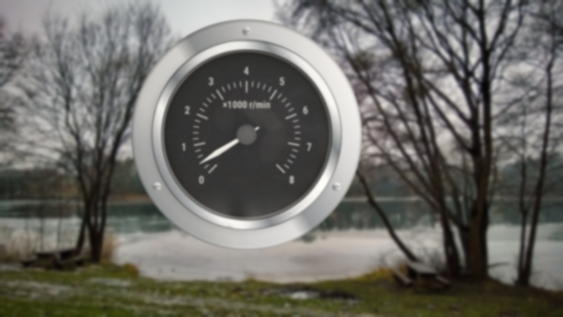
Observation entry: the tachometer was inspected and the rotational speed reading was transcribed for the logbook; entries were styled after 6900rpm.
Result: 400rpm
